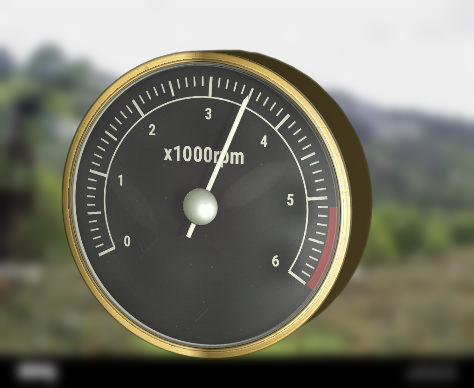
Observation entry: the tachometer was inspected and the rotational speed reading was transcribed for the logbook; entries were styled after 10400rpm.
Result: 3500rpm
